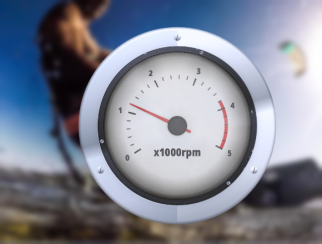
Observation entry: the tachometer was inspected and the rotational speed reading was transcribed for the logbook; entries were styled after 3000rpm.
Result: 1200rpm
